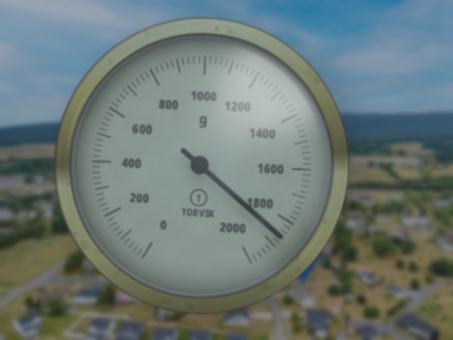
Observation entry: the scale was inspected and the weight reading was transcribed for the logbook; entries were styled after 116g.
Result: 1860g
